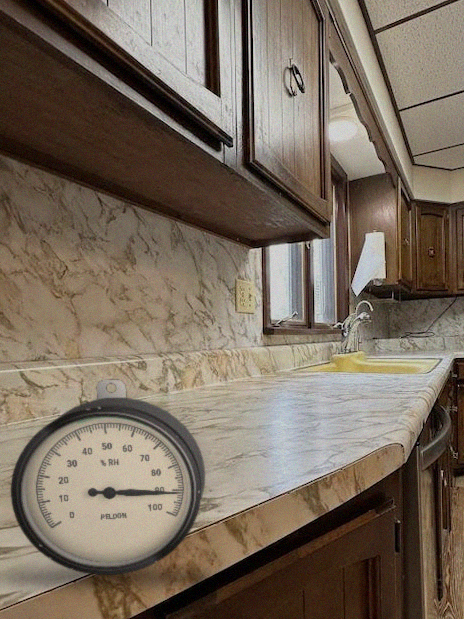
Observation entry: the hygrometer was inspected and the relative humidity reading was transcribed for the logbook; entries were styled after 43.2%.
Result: 90%
